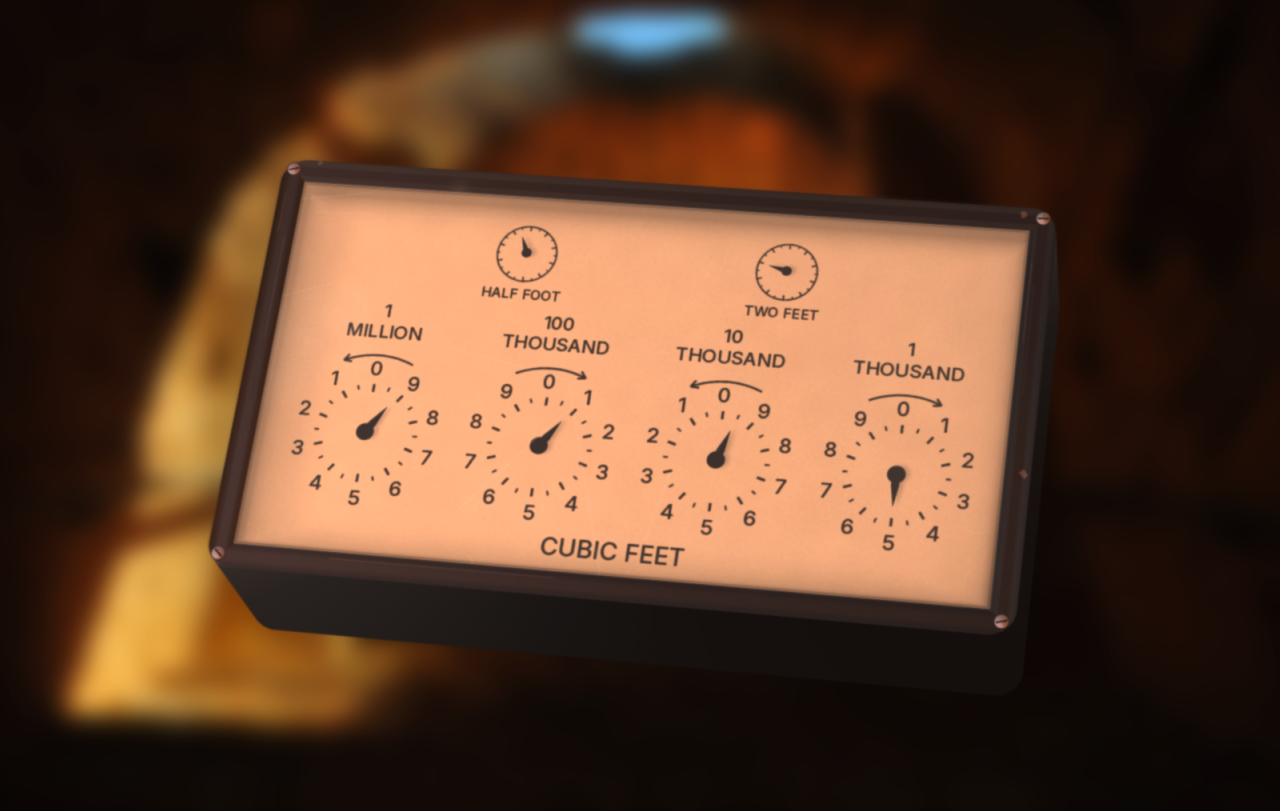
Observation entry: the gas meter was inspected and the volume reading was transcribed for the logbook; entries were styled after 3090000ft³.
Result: 909500ft³
